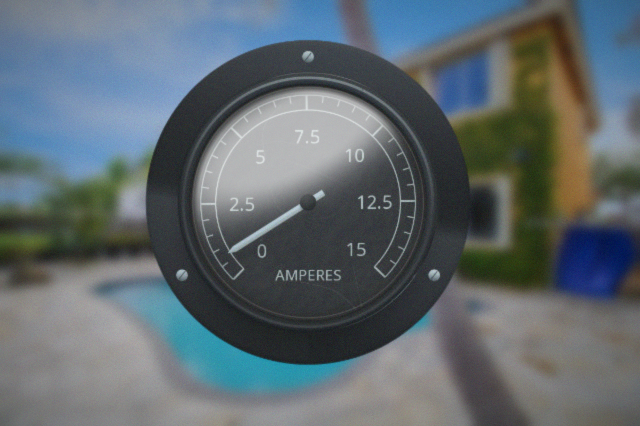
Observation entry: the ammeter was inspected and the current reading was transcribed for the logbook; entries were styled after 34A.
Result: 0.75A
